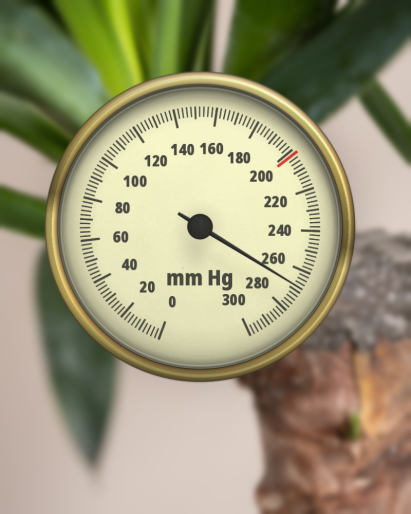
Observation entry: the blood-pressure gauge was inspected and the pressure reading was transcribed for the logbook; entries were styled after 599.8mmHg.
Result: 268mmHg
